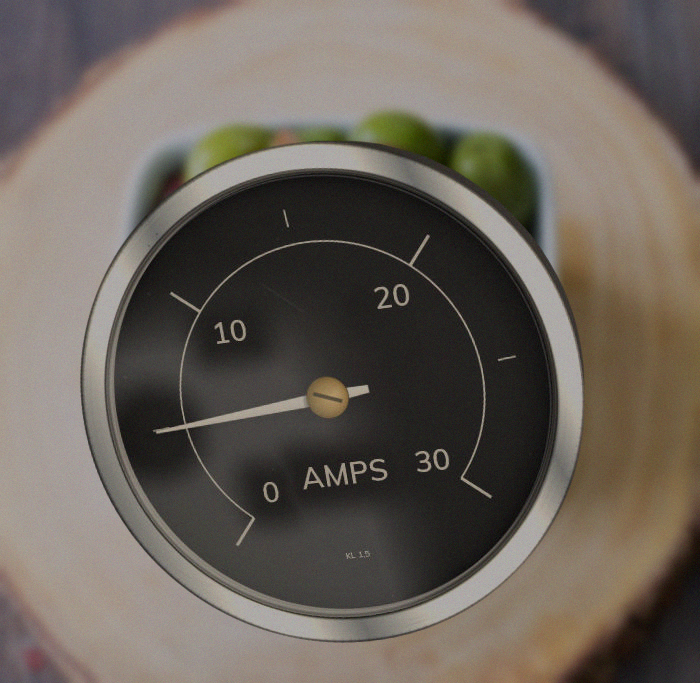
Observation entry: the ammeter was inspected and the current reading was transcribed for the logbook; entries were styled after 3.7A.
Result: 5A
